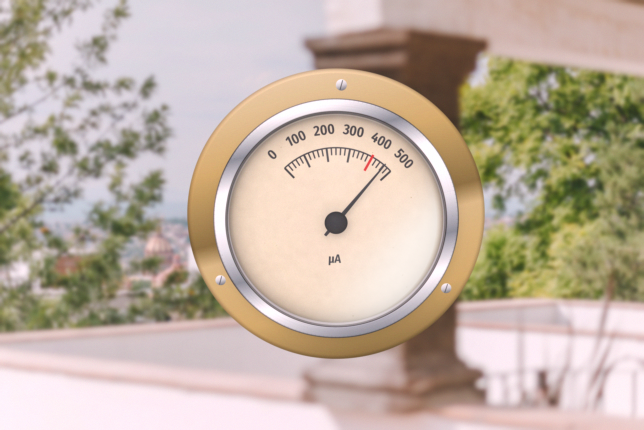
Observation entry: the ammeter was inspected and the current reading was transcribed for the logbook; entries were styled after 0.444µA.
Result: 460µA
